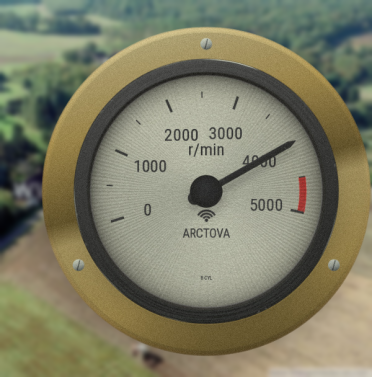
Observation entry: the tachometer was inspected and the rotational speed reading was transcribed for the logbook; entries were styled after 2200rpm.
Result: 4000rpm
